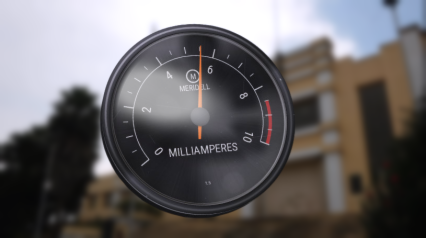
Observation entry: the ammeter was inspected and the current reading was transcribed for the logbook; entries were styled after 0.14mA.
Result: 5.5mA
